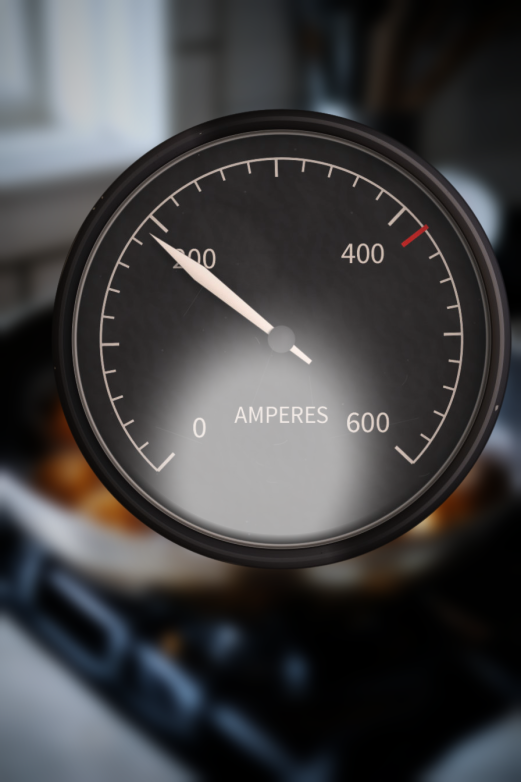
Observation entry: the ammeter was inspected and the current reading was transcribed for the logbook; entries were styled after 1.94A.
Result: 190A
